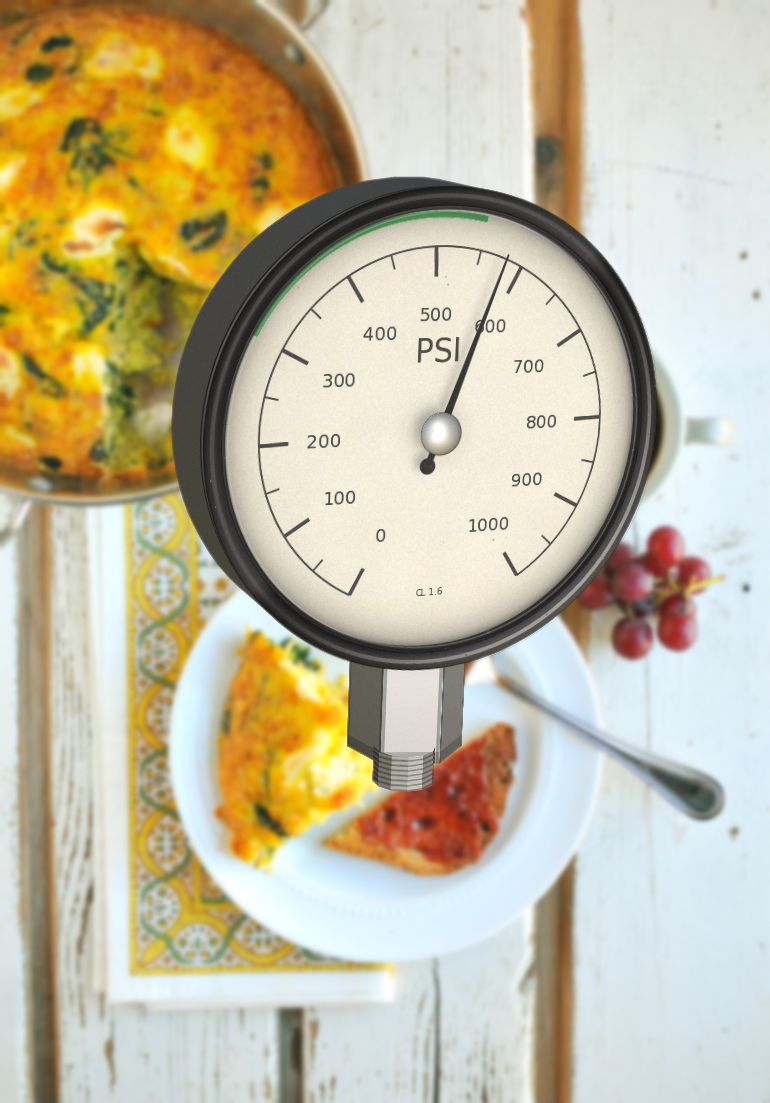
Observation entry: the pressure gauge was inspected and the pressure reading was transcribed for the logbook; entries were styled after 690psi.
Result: 575psi
